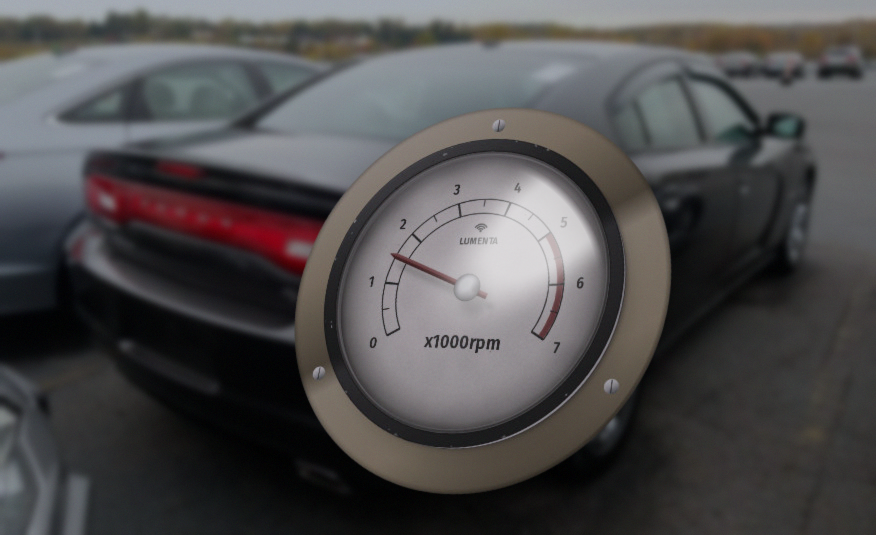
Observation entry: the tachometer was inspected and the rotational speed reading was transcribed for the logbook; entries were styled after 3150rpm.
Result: 1500rpm
